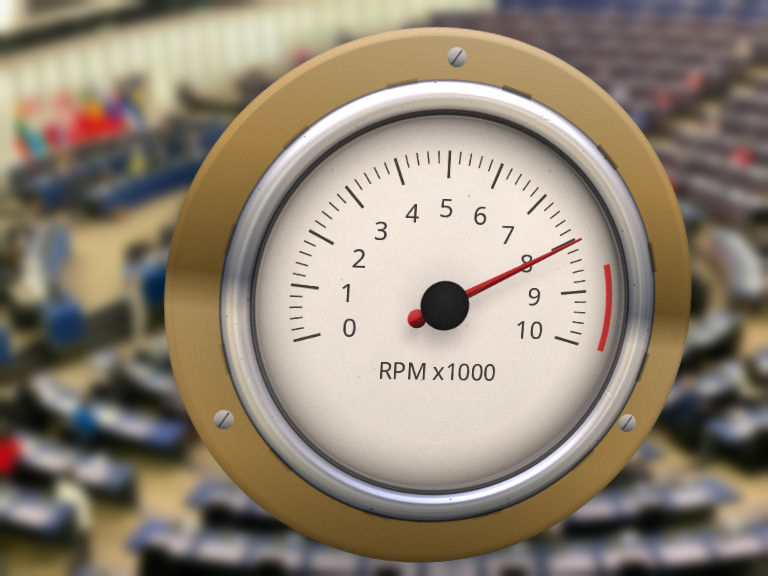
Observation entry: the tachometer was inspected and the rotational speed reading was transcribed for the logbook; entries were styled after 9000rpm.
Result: 8000rpm
